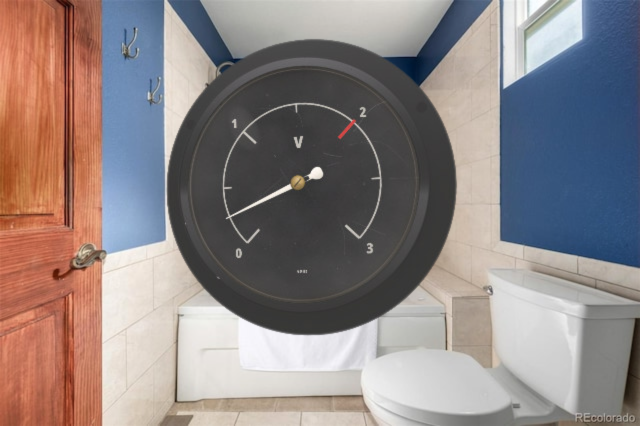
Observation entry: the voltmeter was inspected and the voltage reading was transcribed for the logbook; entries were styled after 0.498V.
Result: 0.25V
